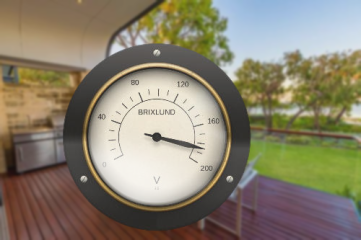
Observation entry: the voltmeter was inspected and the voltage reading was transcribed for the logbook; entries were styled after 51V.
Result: 185V
